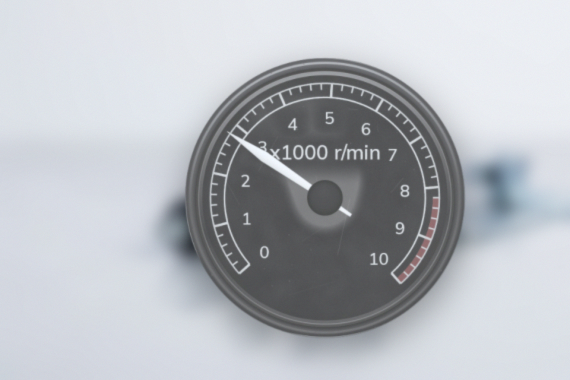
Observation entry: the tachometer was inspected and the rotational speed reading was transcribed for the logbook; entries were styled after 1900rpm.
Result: 2800rpm
